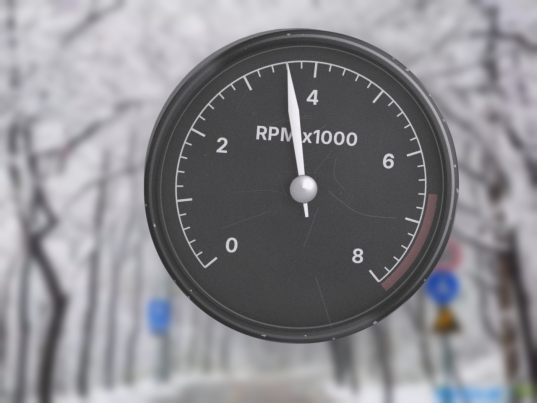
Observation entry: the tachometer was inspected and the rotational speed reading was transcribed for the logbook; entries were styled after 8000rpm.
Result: 3600rpm
